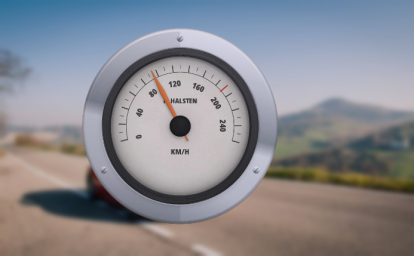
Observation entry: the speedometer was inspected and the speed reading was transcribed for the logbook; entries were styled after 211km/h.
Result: 95km/h
